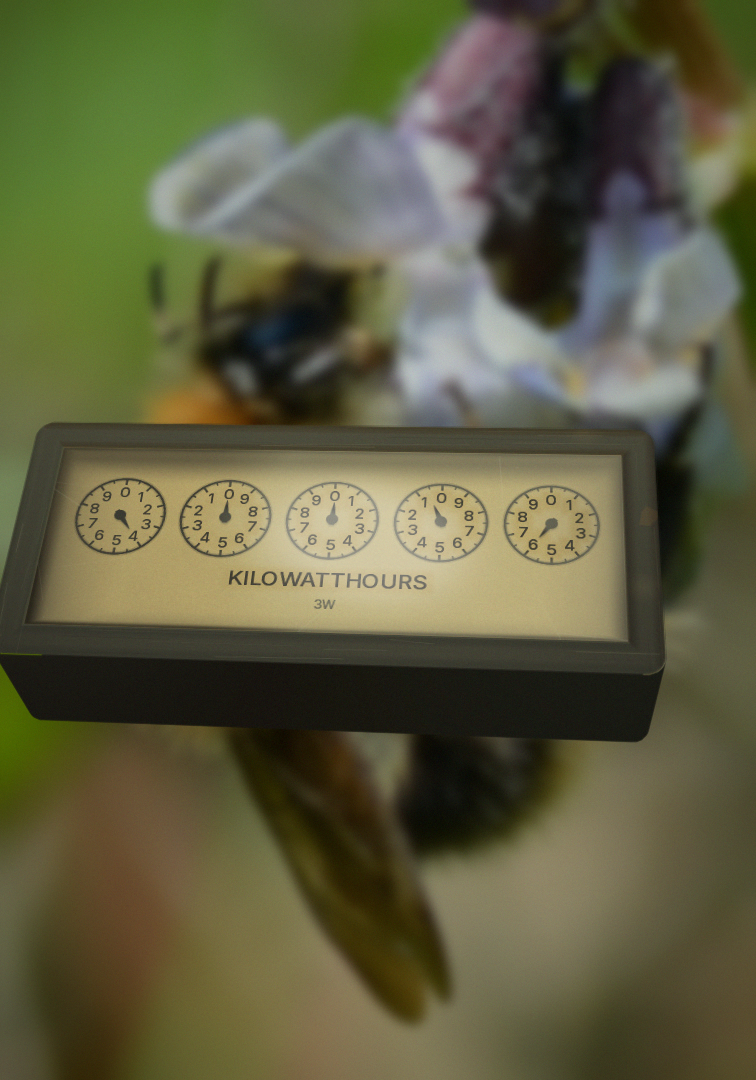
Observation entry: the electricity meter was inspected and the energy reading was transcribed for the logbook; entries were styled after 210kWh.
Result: 40006kWh
